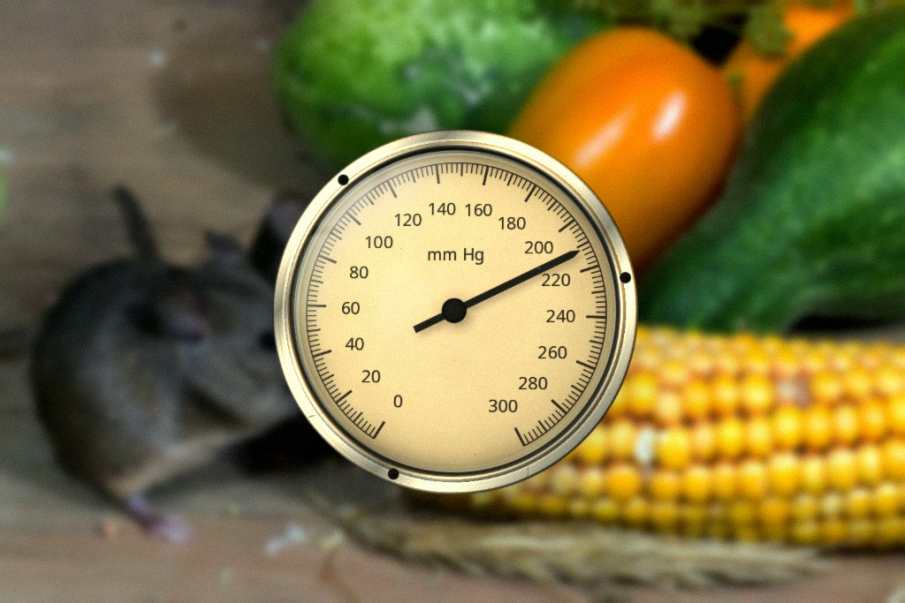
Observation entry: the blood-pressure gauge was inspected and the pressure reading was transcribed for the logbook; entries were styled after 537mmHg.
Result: 212mmHg
